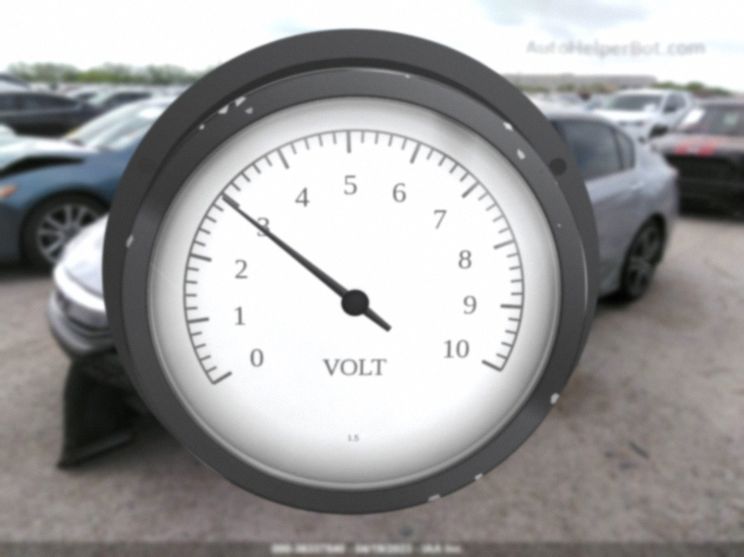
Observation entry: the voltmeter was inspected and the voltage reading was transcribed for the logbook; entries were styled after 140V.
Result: 3V
